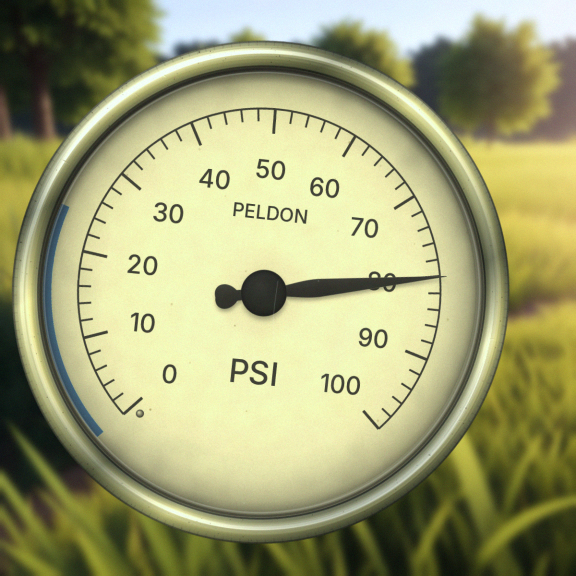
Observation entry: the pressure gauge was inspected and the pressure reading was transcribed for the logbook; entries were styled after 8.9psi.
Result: 80psi
